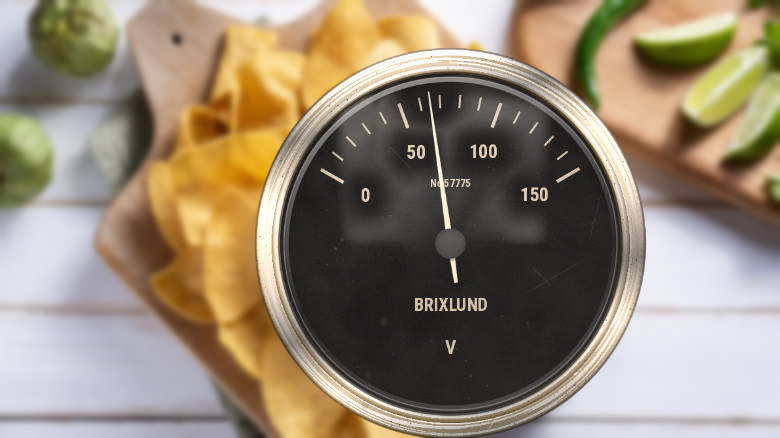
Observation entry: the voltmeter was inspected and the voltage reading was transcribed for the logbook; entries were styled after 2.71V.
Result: 65V
